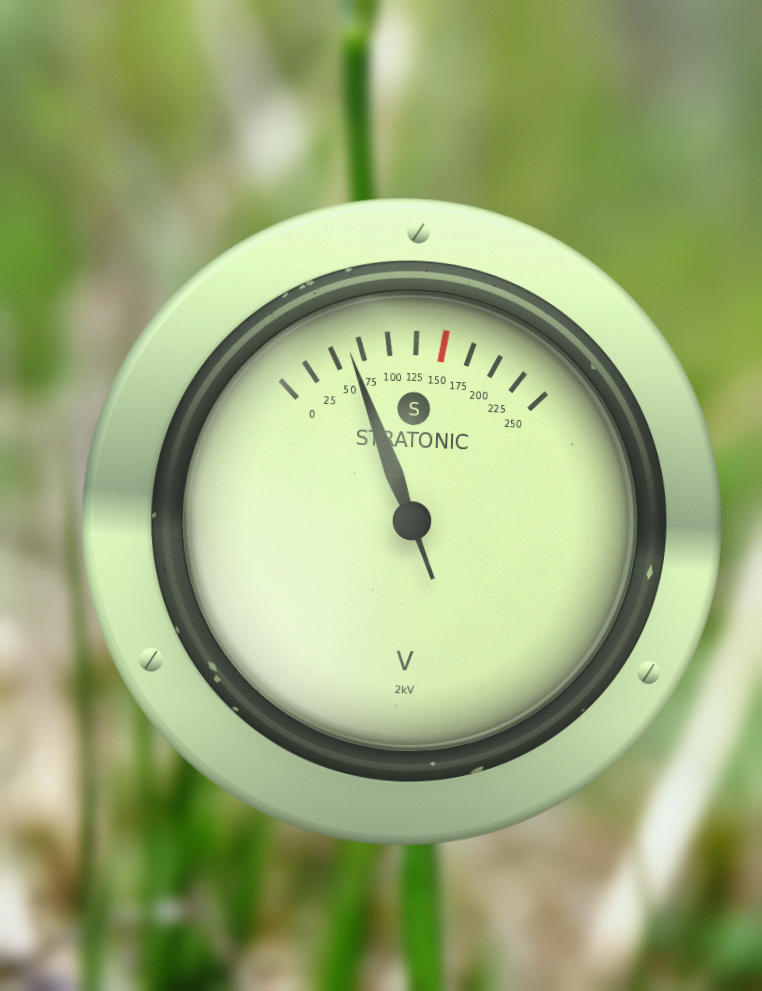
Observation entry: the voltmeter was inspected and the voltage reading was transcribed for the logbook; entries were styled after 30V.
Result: 62.5V
